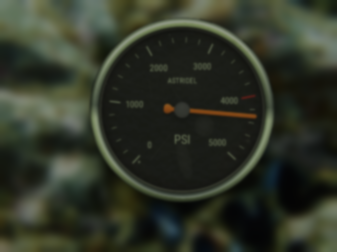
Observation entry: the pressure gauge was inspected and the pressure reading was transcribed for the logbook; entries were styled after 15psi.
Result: 4300psi
